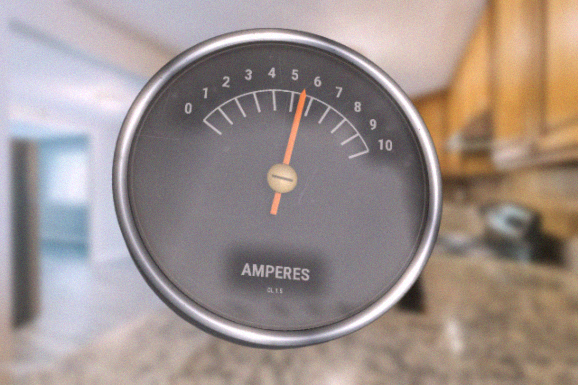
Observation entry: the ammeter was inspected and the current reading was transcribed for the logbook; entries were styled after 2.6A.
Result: 5.5A
